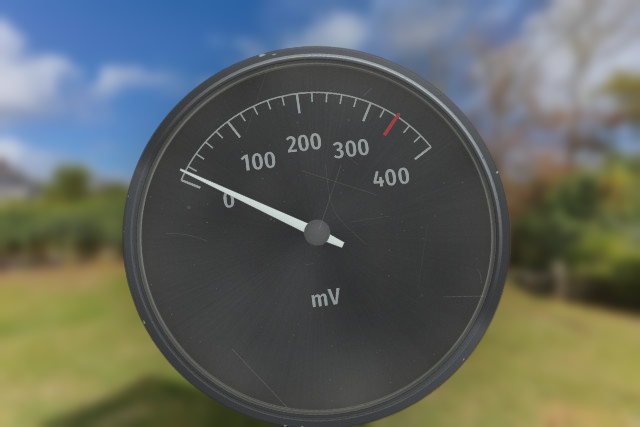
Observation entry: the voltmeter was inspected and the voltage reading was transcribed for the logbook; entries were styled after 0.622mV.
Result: 10mV
